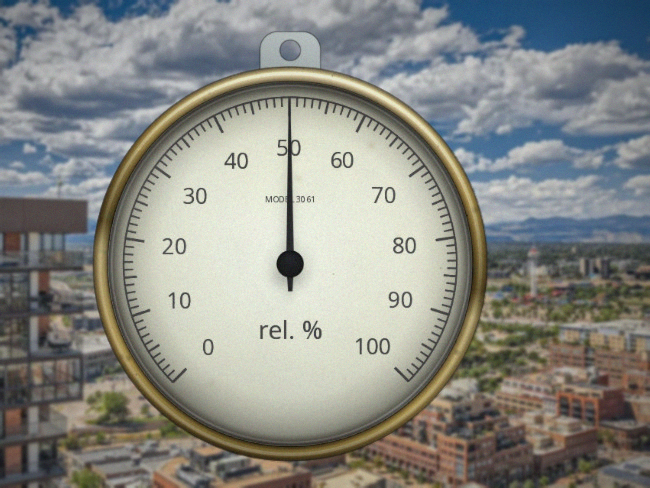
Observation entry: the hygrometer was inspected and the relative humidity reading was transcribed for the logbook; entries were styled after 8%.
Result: 50%
